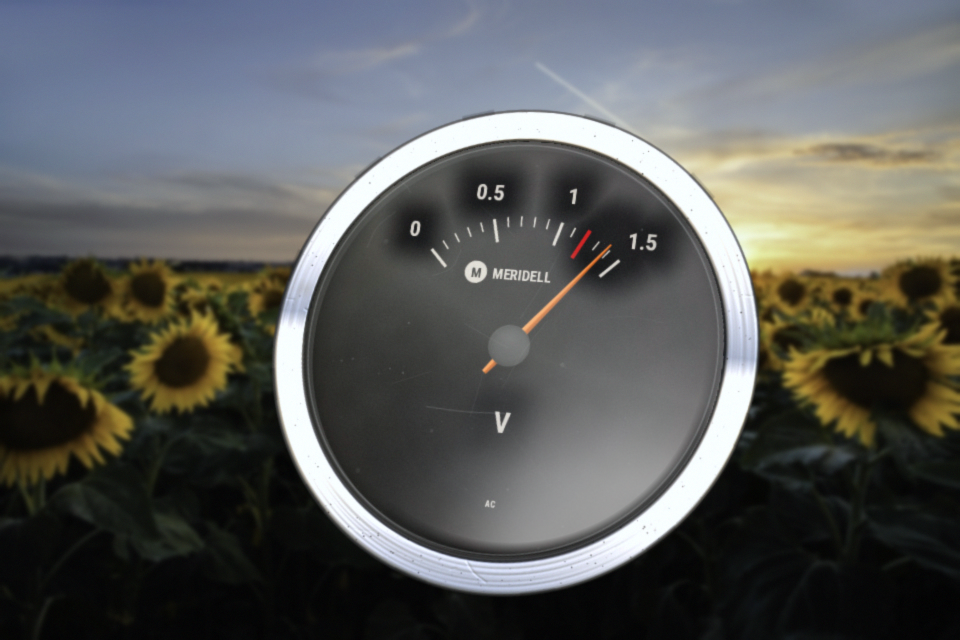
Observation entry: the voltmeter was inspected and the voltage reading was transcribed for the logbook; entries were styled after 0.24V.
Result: 1.4V
